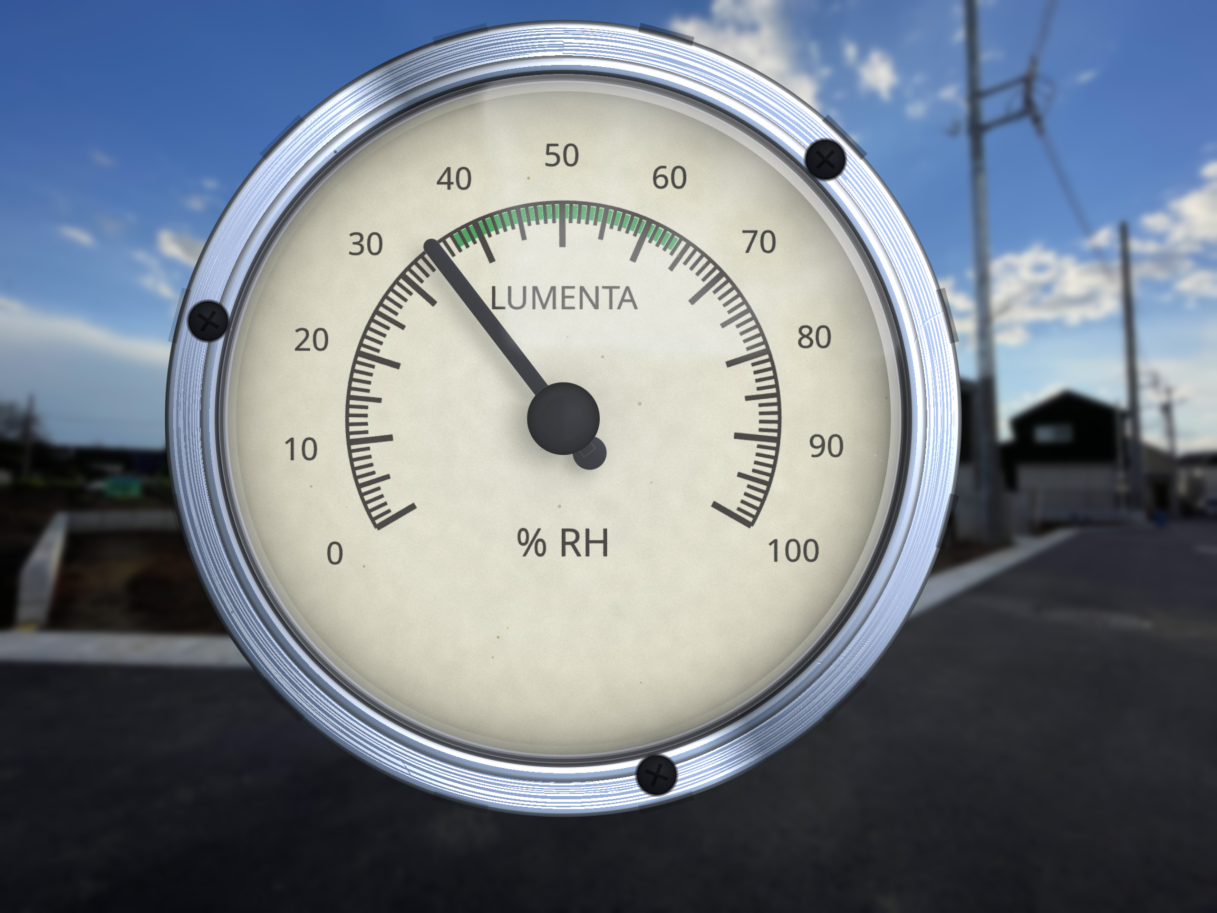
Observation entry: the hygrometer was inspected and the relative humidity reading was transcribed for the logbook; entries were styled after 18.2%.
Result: 34.5%
